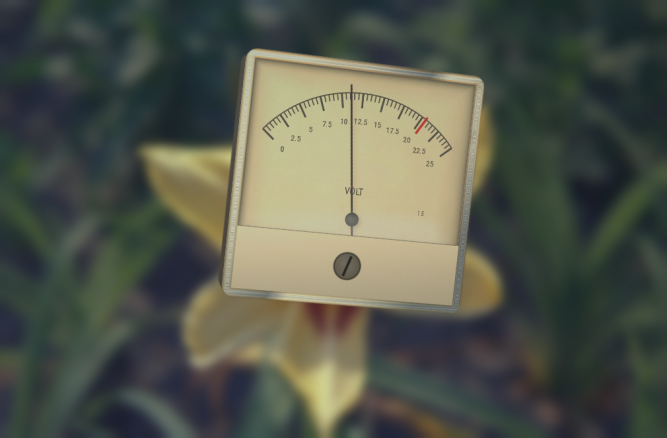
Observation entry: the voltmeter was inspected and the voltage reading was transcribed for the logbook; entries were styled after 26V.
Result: 11V
